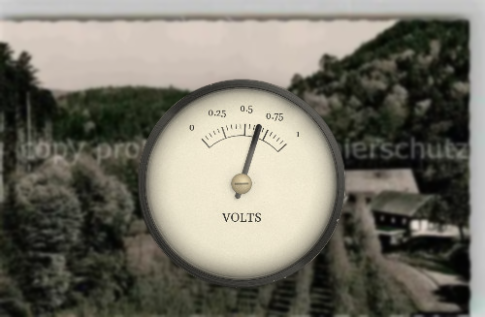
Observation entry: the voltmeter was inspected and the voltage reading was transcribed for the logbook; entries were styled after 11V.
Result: 0.65V
